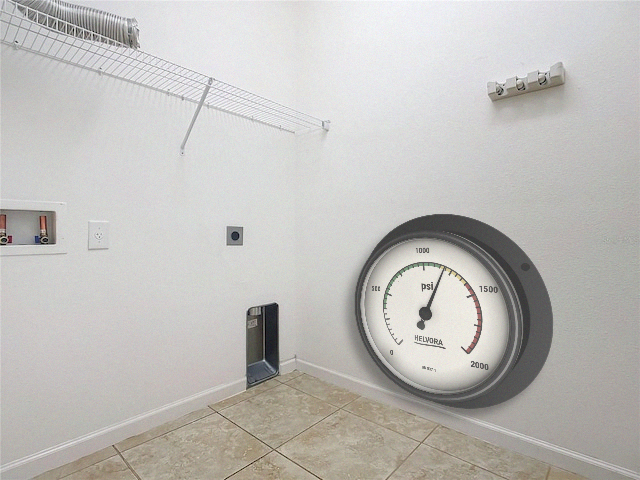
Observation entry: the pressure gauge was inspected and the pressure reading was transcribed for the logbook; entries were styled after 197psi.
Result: 1200psi
